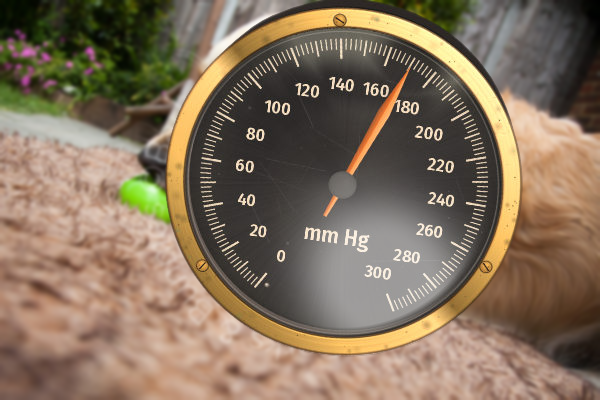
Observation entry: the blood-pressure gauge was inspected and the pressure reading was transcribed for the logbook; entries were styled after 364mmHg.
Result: 170mmHg
